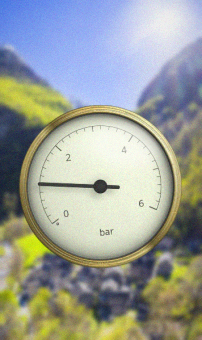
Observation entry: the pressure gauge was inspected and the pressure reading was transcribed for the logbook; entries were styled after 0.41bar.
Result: 1bar
